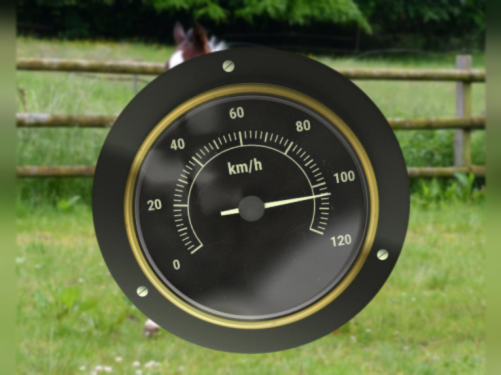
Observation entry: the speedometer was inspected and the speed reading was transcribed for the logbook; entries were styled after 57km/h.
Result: 104km/h
